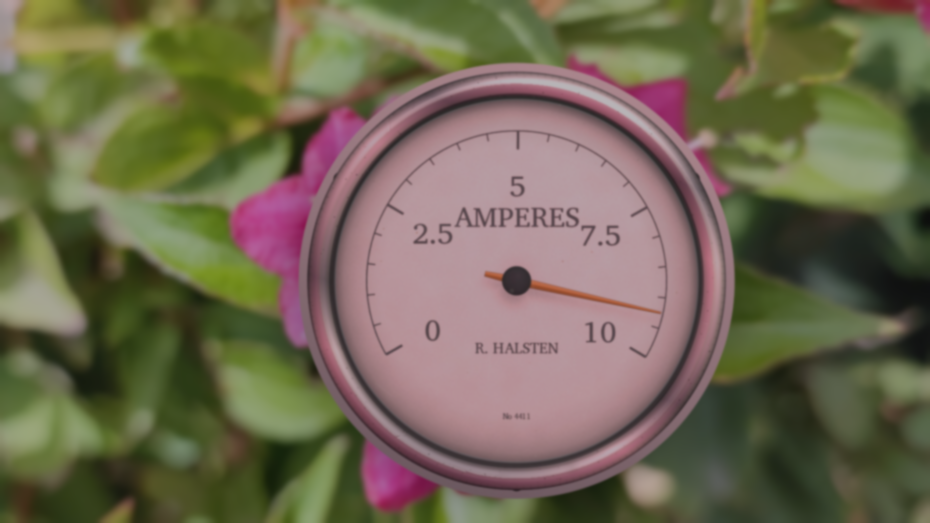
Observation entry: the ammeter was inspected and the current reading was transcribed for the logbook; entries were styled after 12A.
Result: 9.25A
